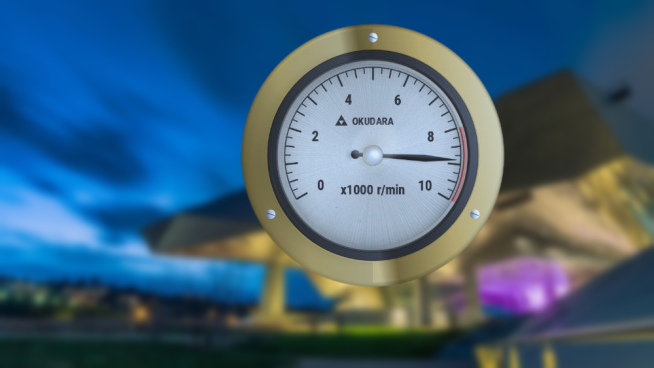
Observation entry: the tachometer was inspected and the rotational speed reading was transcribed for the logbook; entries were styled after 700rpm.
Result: 8875rpm
